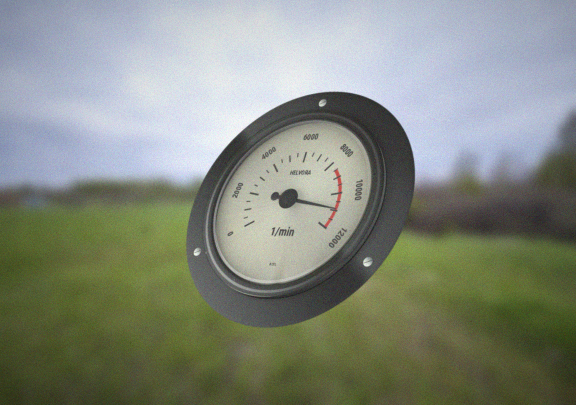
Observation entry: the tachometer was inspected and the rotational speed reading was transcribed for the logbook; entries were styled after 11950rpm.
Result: 11000rpm
